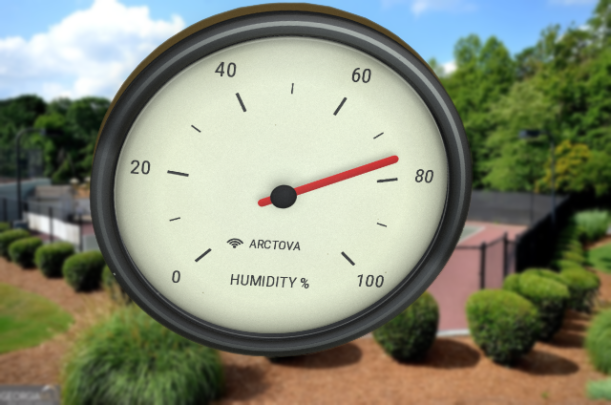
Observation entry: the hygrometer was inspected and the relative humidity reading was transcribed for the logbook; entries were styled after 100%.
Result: 75%
